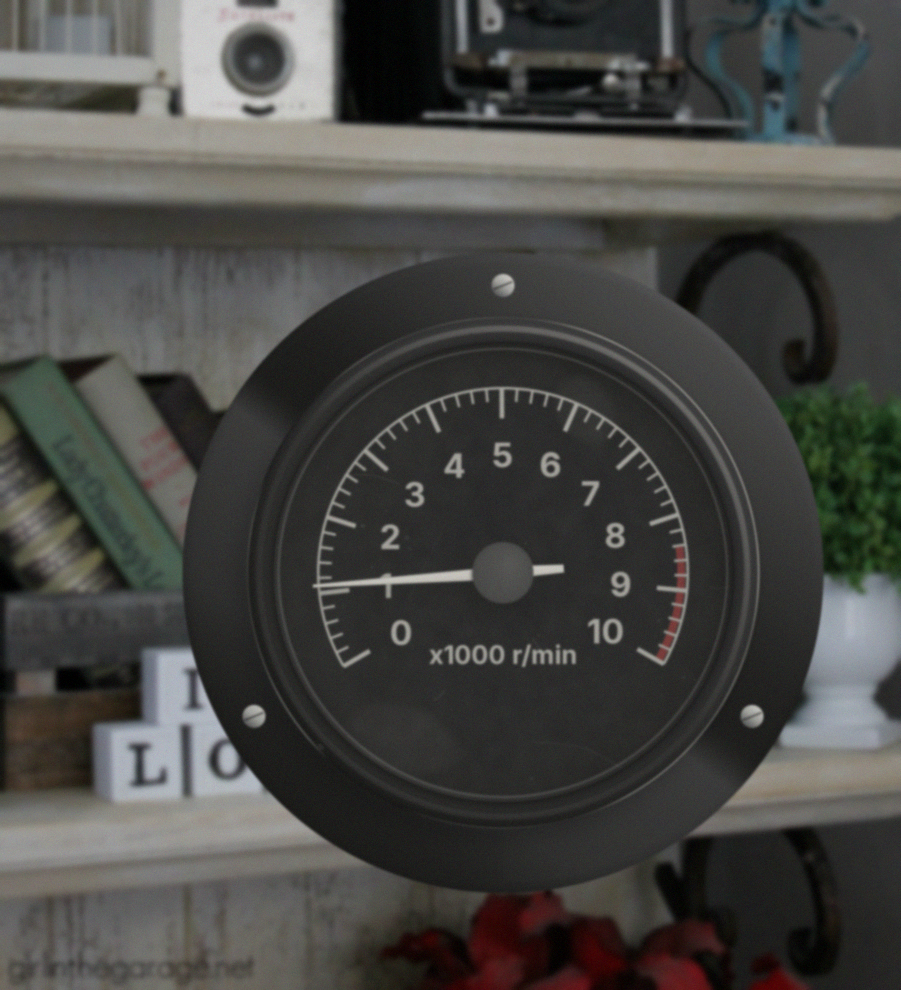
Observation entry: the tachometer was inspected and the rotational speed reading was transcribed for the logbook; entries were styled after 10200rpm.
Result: 1100rpm
